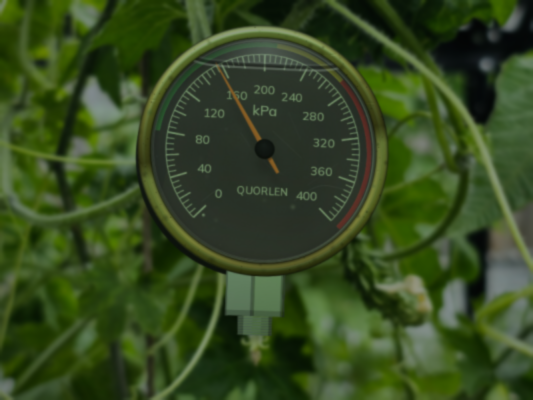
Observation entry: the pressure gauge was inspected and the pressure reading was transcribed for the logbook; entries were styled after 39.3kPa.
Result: 155kPa
